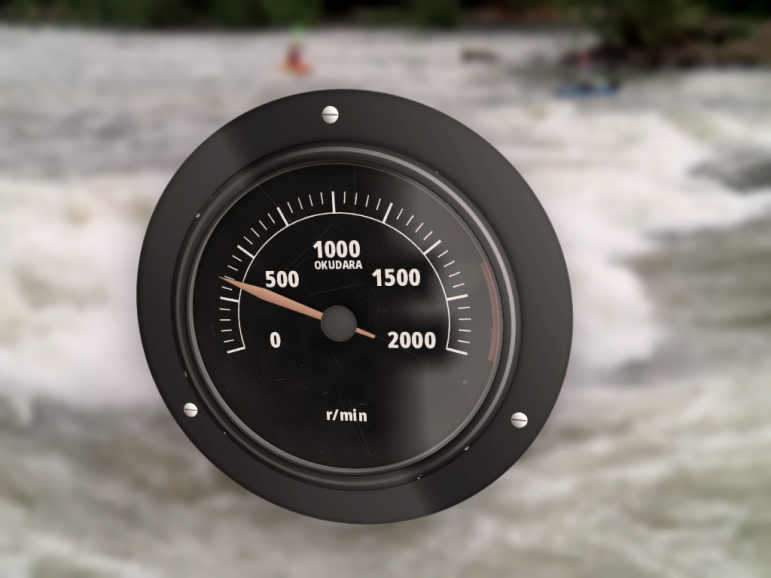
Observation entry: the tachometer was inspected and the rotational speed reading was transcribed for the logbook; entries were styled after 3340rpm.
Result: 350rpm
